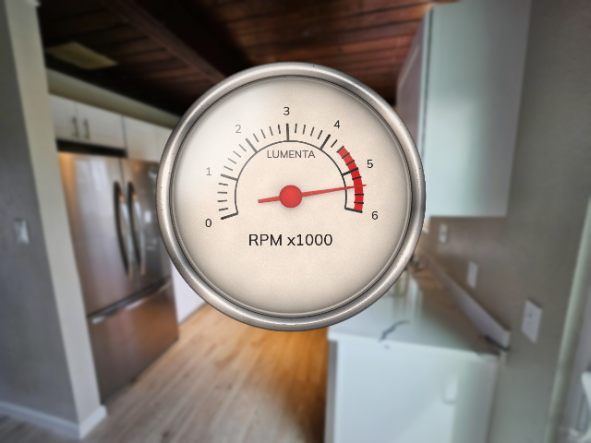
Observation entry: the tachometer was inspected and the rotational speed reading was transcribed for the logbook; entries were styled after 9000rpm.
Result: 5400rpm
